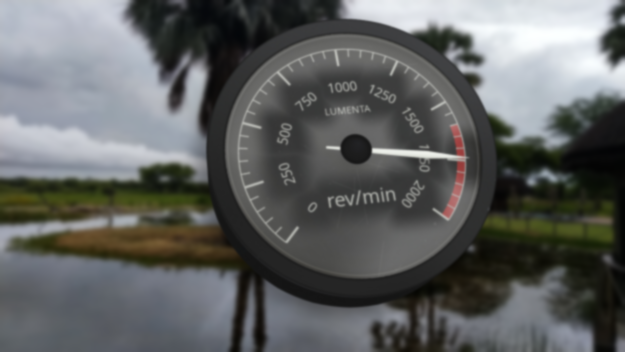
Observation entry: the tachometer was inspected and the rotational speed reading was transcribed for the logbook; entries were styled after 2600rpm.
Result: 1750rpm
